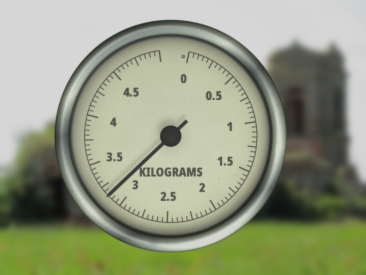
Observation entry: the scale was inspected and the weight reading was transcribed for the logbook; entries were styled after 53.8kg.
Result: 3.15kg
